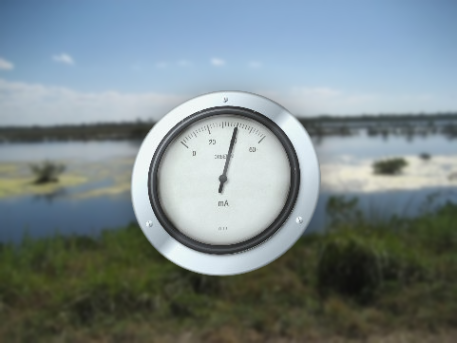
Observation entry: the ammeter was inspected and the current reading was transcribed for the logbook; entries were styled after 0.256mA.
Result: 40mA
